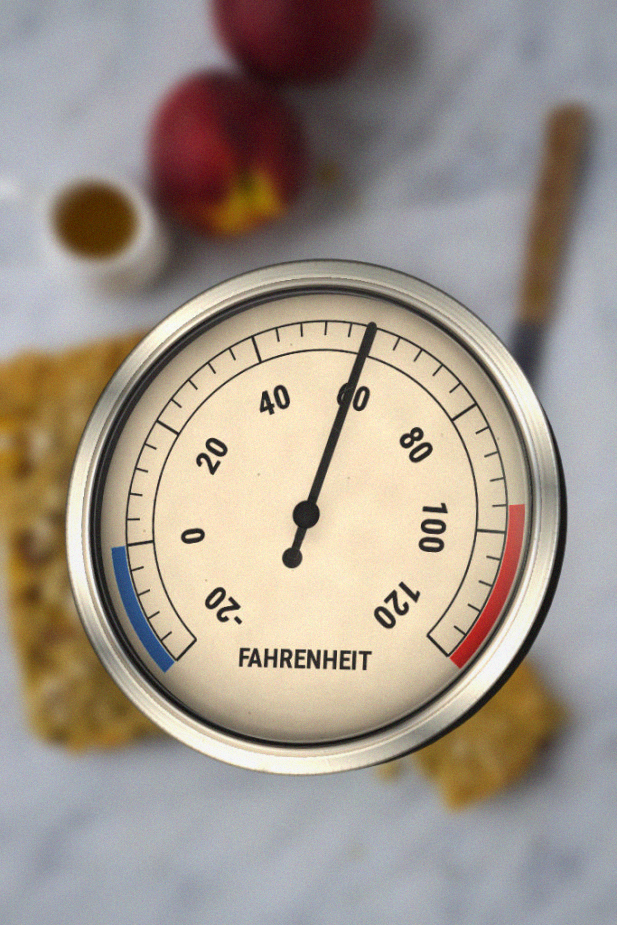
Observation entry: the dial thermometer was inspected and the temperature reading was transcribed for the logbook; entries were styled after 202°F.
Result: 60°F
